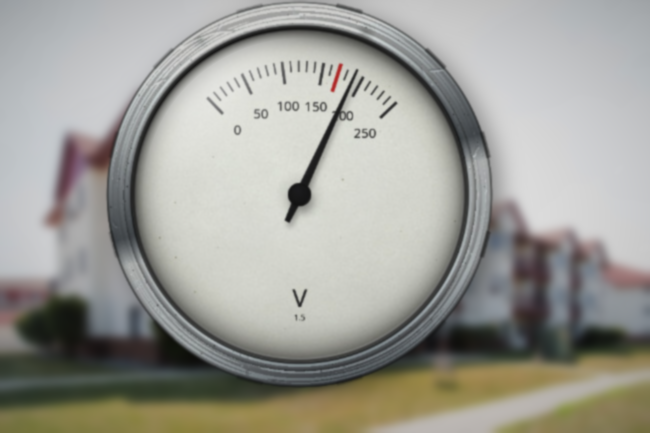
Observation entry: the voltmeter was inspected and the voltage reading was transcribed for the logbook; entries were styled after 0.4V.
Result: 190V
